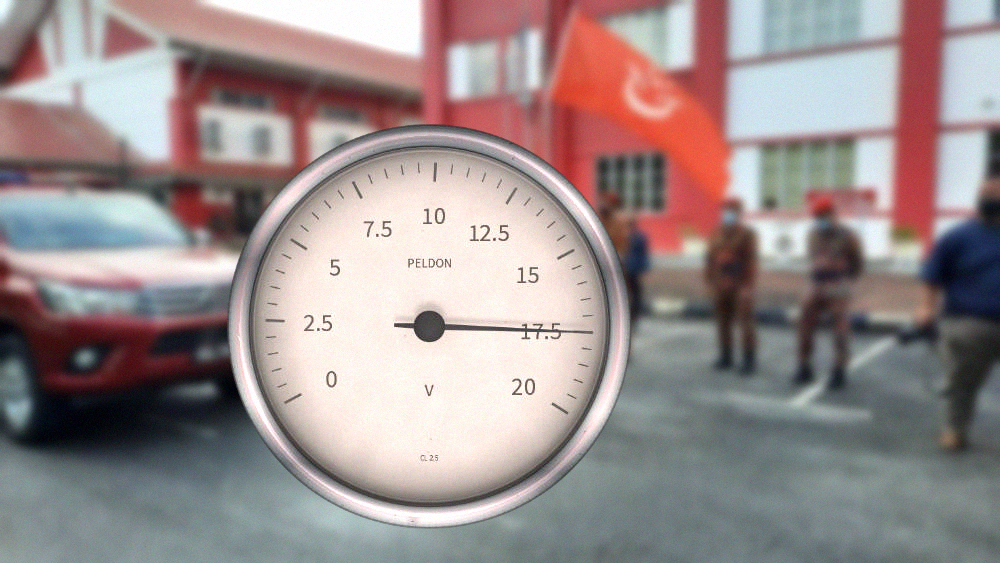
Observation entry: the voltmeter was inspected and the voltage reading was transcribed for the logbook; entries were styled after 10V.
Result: 17.5V
